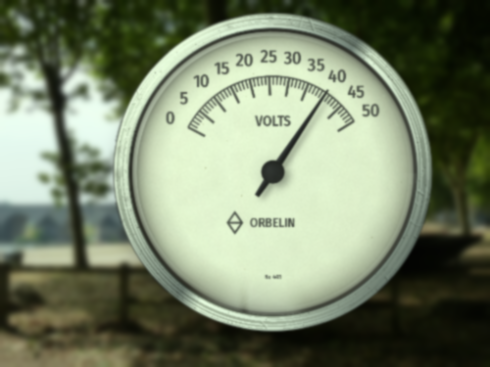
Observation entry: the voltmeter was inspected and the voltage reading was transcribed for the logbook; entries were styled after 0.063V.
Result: 40V
